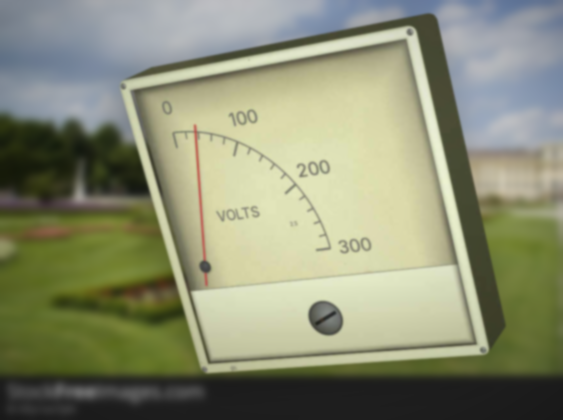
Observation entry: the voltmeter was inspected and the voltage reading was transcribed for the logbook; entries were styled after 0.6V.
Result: 40V
